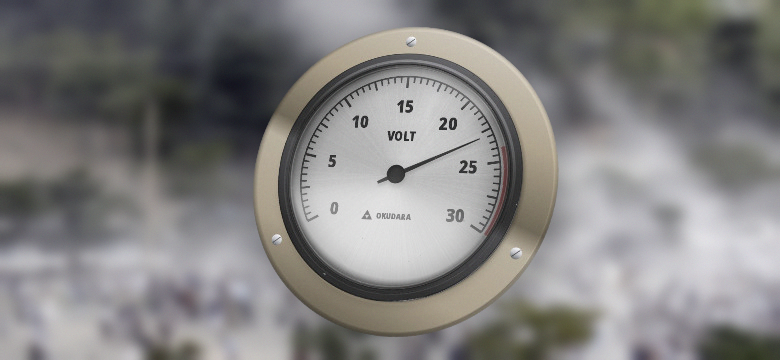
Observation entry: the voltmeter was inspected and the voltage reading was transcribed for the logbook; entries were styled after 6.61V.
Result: 23V
